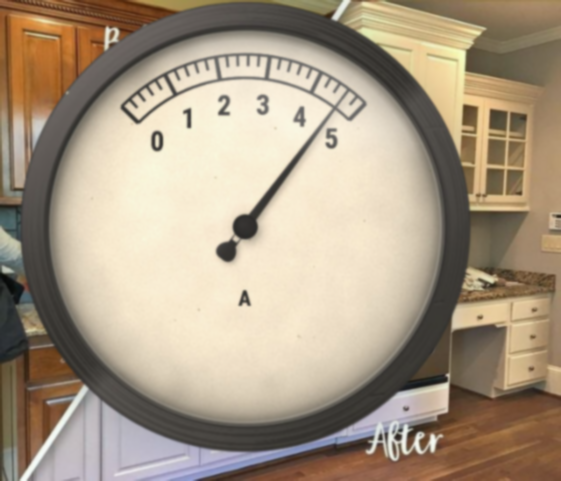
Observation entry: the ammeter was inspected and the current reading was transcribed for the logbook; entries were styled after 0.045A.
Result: 4.6A
